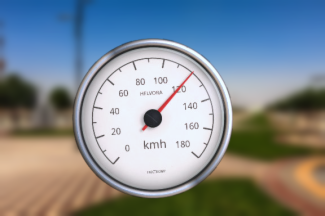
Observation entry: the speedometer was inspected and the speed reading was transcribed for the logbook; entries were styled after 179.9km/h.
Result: 120km/h
